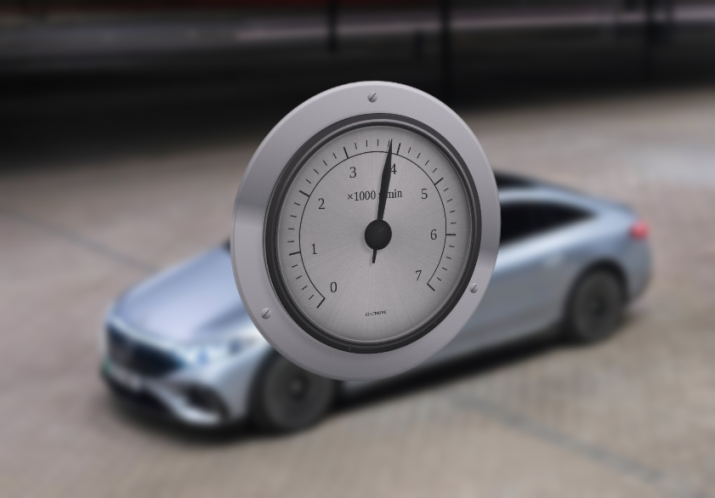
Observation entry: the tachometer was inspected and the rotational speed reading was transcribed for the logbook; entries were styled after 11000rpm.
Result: 3800rpm
